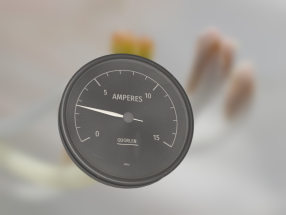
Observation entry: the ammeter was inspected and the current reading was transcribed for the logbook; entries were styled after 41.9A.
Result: 2.5A
